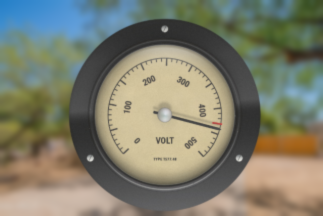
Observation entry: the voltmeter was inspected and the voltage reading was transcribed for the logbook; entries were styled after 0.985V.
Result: 440V
